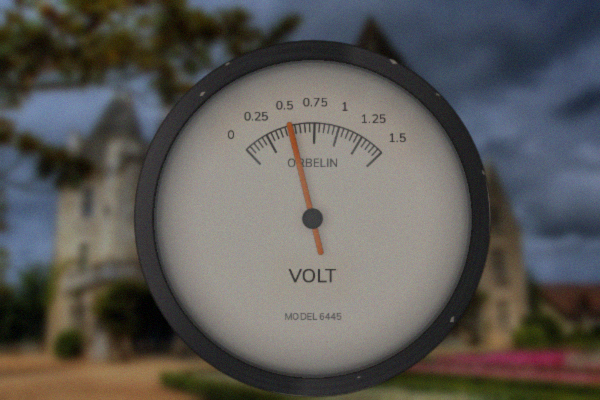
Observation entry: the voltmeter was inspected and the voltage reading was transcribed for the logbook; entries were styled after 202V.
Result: 0.5V
